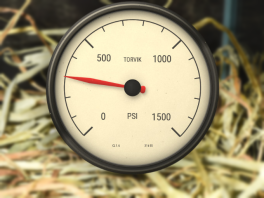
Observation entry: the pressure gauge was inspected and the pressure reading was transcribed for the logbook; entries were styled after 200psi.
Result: 300psi
